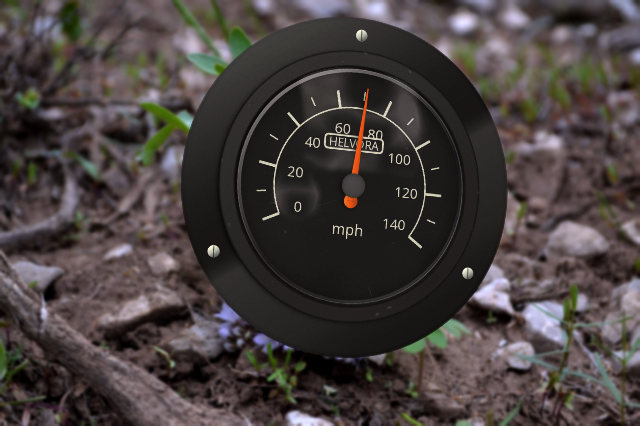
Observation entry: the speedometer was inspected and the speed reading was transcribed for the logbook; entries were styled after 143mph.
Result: 70mph
